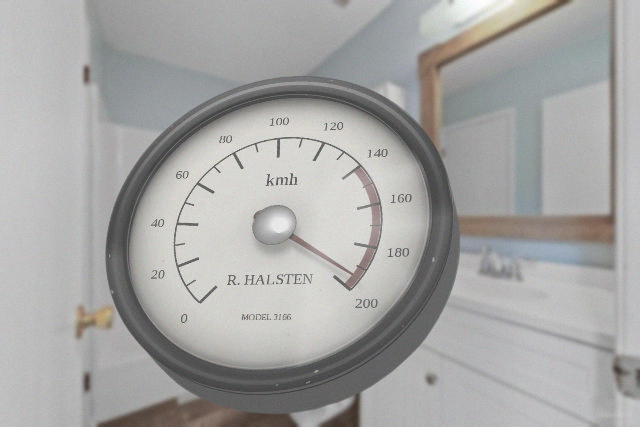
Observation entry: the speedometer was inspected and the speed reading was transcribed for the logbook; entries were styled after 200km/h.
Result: 195km/h
